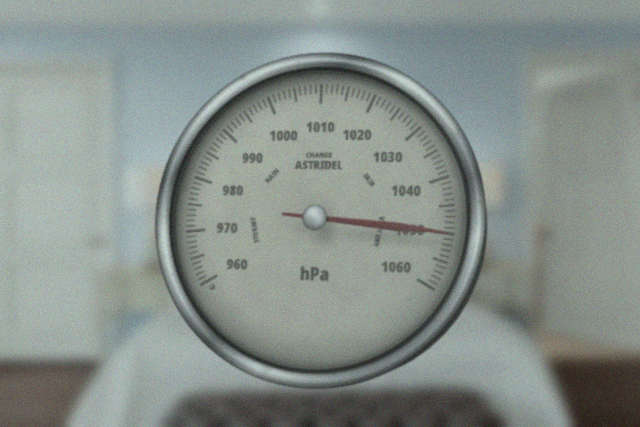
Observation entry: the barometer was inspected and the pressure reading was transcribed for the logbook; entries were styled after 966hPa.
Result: 1050hPa
